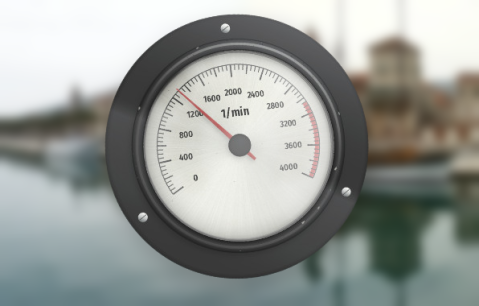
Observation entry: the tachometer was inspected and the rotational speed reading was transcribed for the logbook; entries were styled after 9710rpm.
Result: 1300rpm
